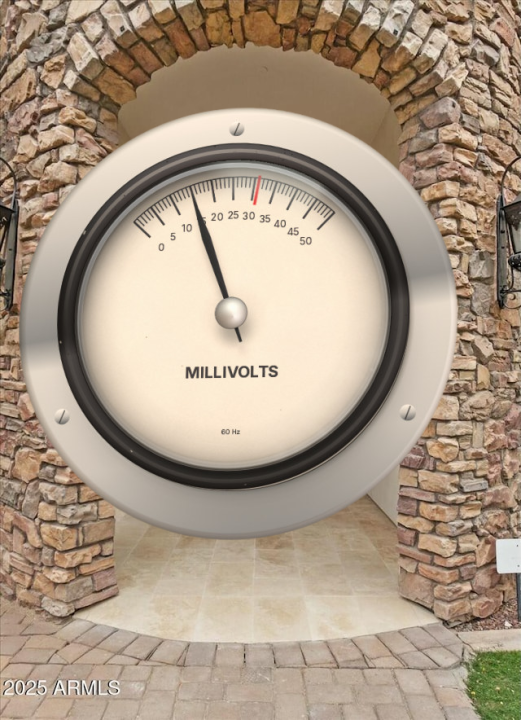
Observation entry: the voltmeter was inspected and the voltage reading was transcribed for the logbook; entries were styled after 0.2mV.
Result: 15mV
